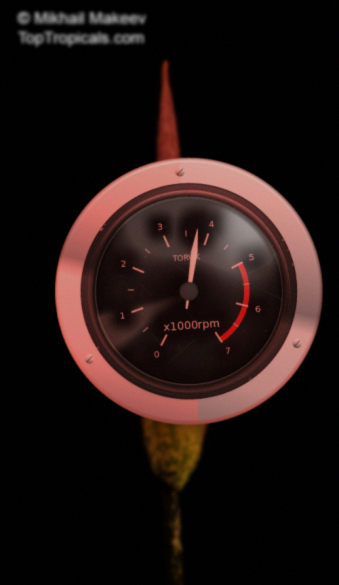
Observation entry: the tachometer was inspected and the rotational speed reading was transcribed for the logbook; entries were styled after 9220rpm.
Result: 3750rpm
